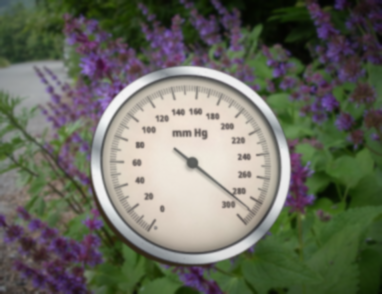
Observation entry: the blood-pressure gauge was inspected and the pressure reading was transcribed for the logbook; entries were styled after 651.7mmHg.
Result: 290mmHg
